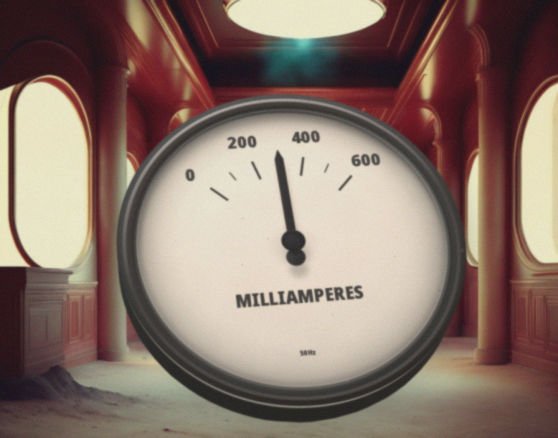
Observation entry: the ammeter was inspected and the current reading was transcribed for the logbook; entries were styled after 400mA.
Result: 300mA
